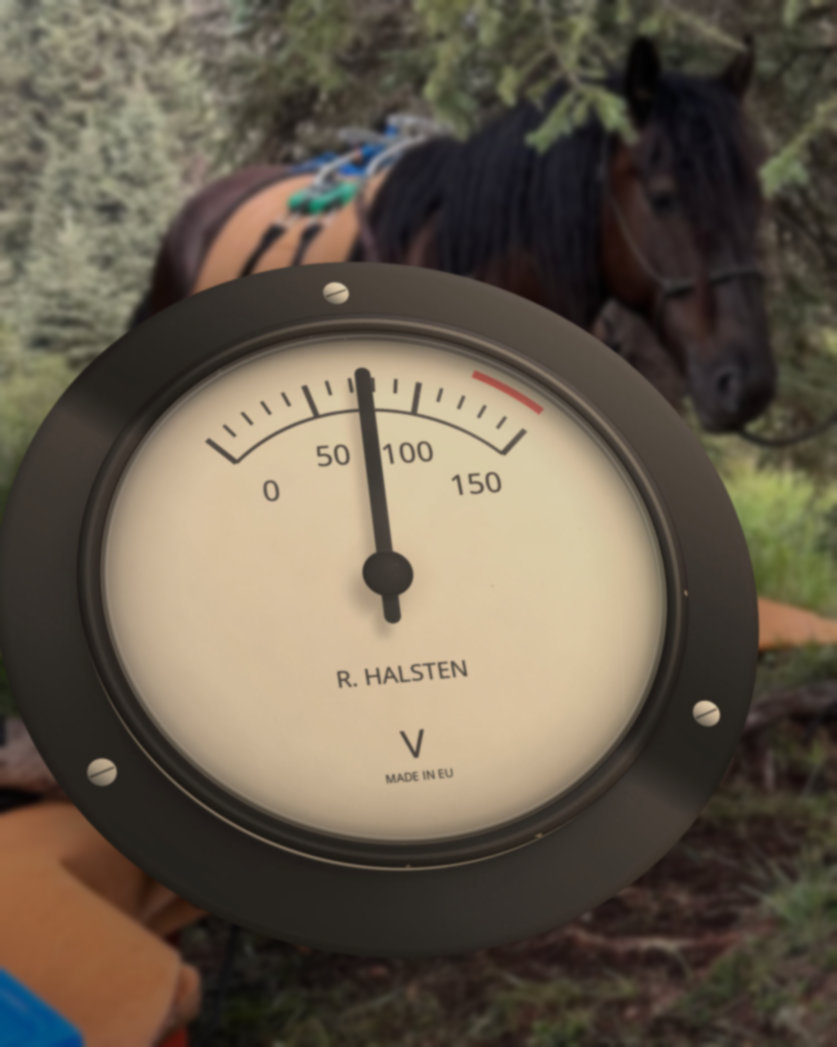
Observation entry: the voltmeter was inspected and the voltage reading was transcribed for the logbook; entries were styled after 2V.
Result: 75V
